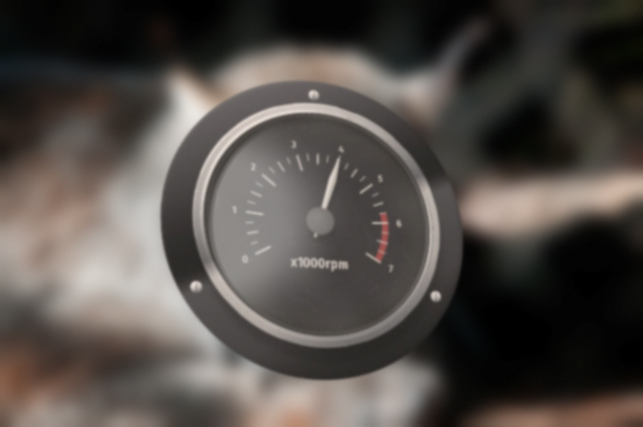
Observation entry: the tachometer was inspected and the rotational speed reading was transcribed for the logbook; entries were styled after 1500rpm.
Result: 4000rpm
